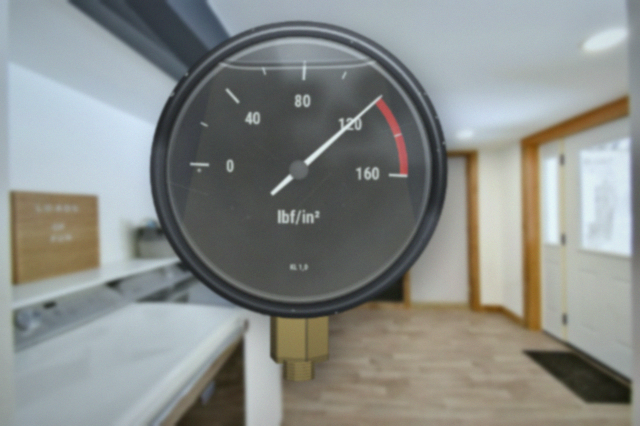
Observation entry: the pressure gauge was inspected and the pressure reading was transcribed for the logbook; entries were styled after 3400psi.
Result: 120psi
